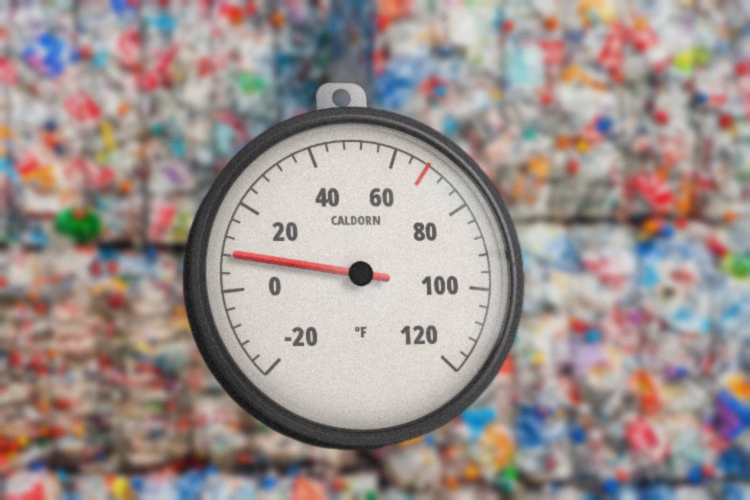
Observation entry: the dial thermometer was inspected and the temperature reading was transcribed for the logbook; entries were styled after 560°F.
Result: 8°F
